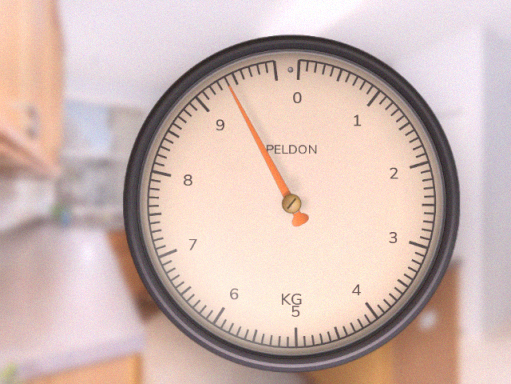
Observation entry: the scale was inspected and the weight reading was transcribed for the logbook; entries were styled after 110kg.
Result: 9.4kg
